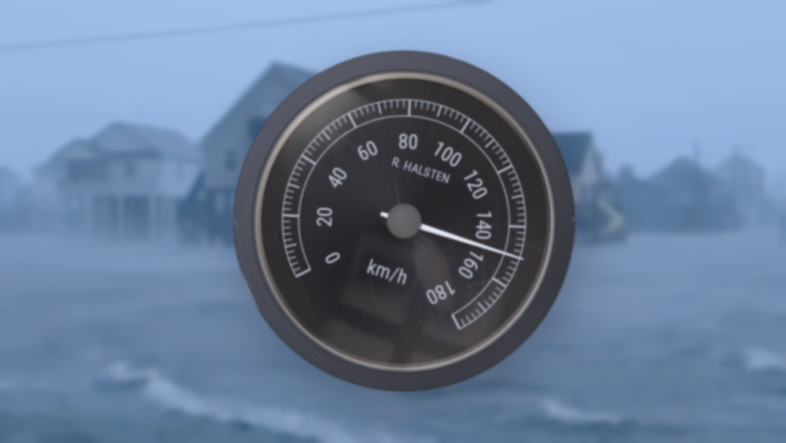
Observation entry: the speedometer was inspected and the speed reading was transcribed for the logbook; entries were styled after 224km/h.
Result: 150km/h
